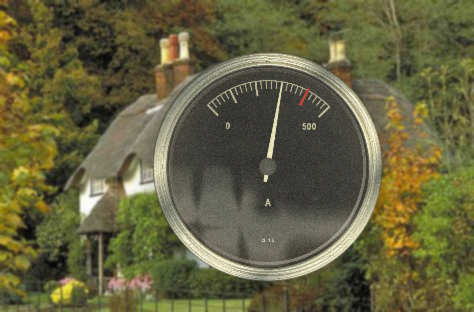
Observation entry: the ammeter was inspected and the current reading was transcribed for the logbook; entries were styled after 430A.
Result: 300A
